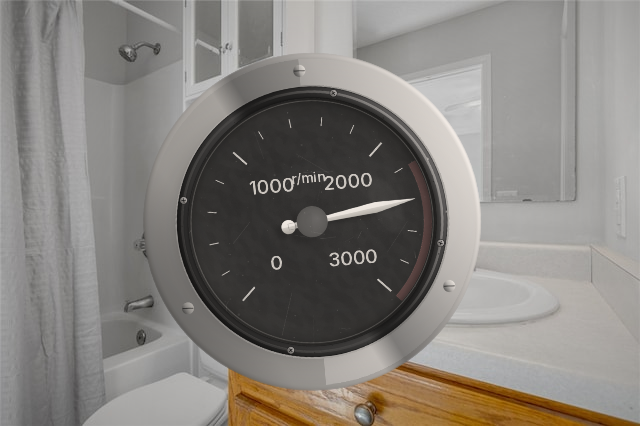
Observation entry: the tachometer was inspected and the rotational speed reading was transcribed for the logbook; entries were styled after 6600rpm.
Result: 2400rpm
